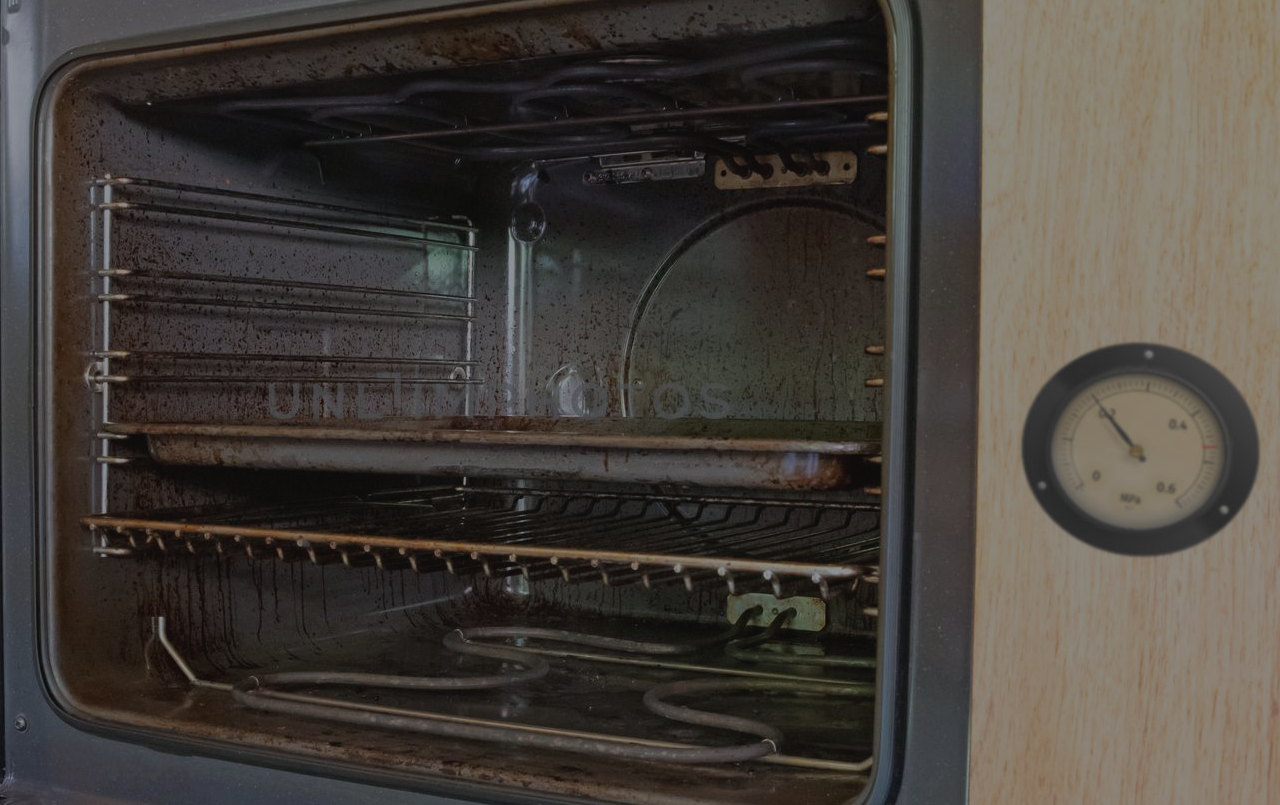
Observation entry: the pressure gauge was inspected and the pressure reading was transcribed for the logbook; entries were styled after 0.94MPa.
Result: 0.2MPa
